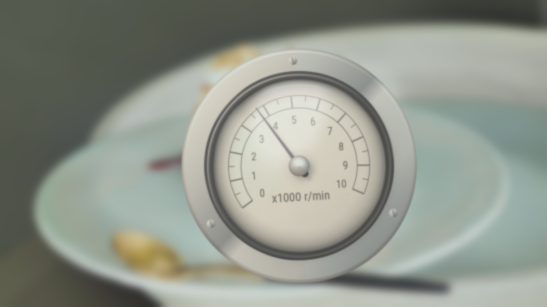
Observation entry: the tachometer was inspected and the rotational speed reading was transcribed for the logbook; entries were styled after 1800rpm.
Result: 3750rpm
